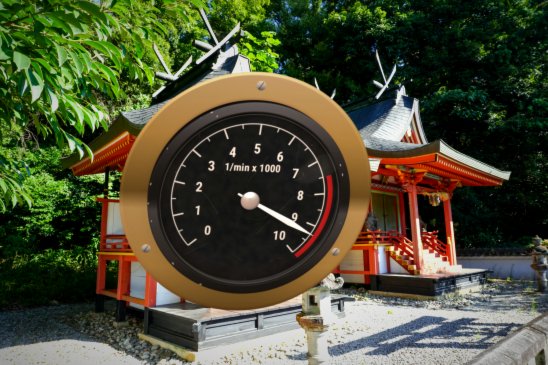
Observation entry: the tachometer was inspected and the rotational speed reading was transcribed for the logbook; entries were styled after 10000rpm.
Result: 9250rpm
